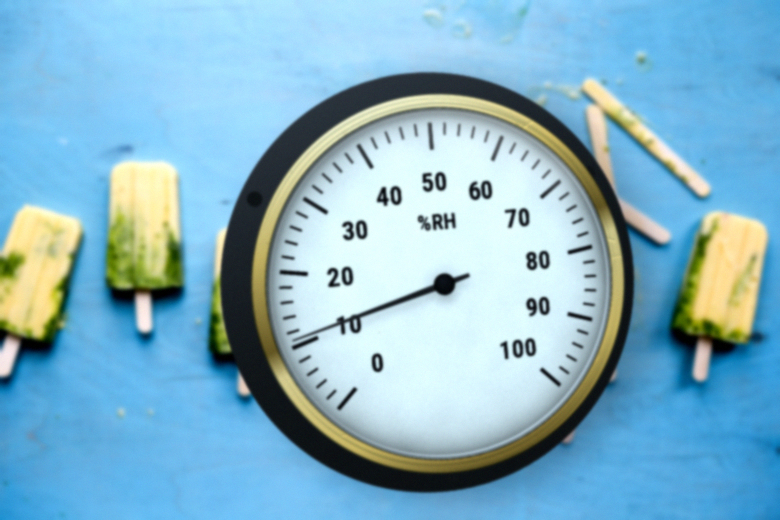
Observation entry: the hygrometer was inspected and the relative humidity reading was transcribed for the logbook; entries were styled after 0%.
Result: 11%
